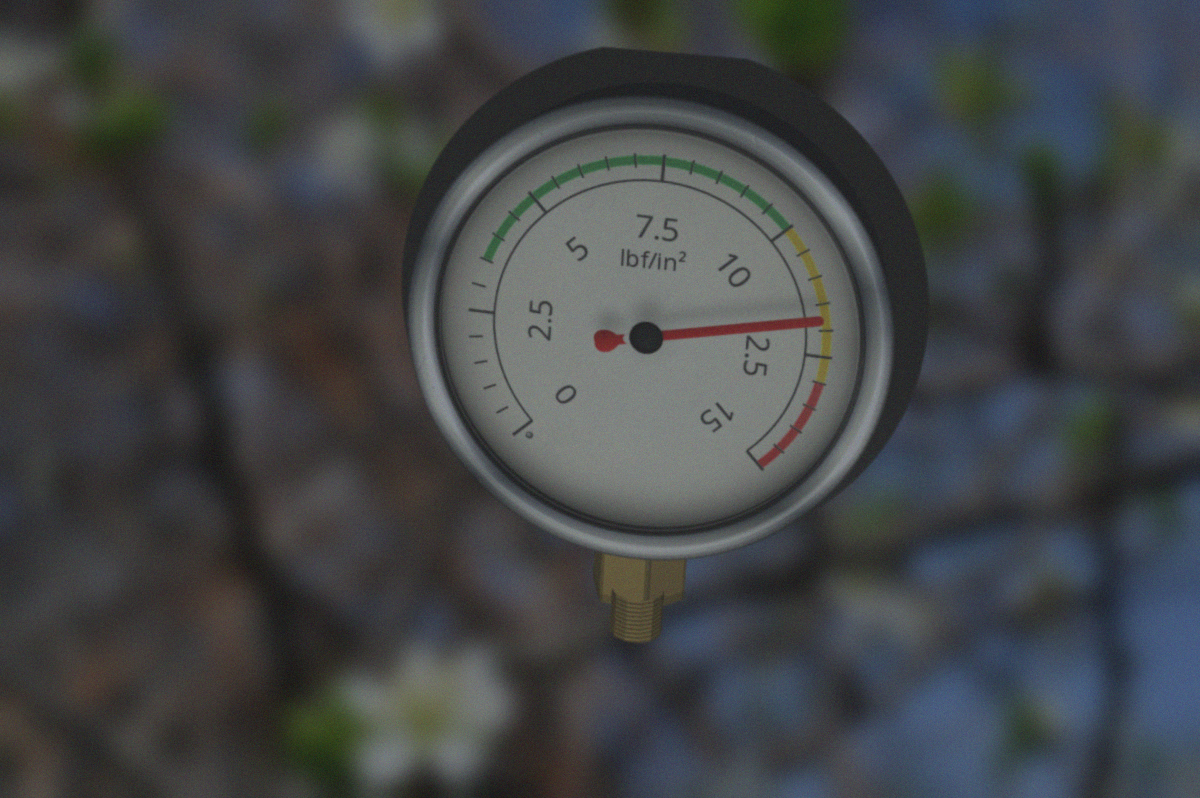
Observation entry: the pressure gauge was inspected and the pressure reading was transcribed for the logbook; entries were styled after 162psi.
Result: 11.75psi
